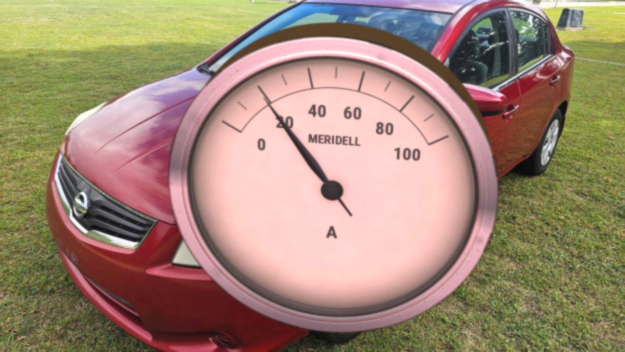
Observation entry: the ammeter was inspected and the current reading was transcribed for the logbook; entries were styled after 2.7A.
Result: 20A
